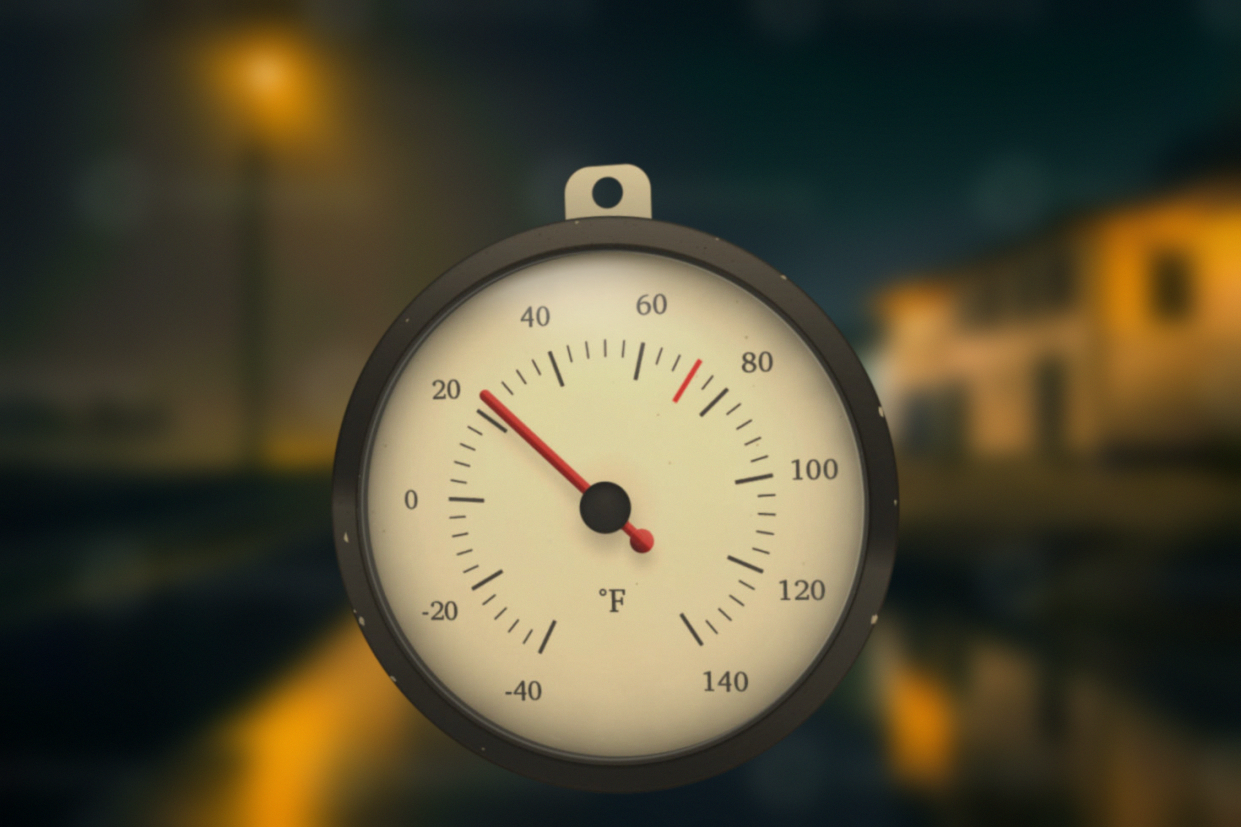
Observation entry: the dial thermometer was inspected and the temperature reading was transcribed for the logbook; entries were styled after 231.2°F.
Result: 24°F
